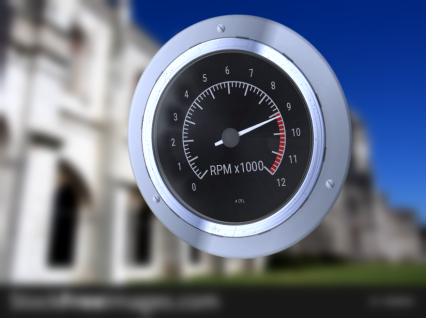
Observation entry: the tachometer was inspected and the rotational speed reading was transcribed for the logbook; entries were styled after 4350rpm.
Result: 9200rpm
